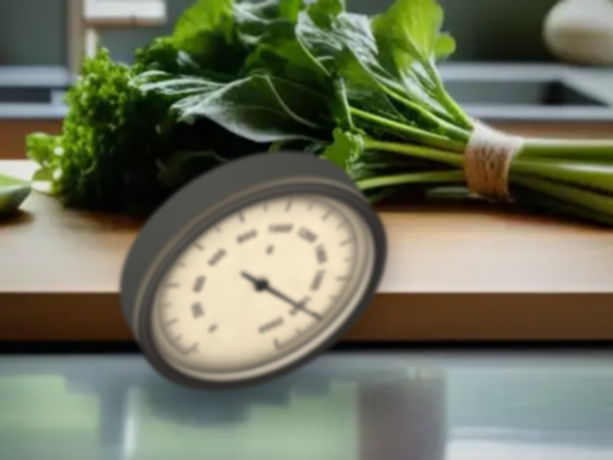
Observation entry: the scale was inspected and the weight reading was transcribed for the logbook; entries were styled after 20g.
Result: 1800g
